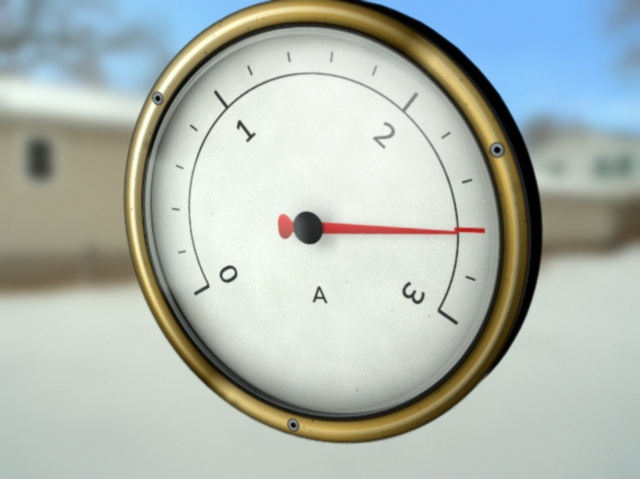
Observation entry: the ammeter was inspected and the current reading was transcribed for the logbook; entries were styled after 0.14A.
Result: 2.6A
